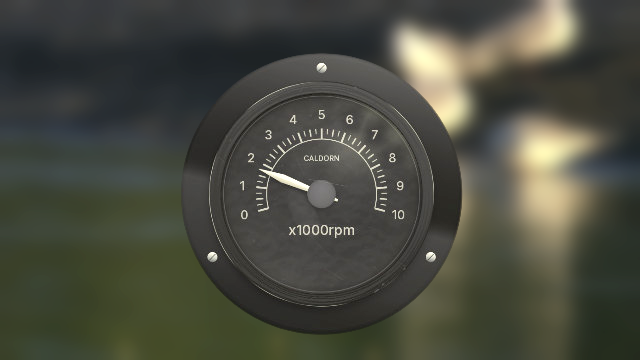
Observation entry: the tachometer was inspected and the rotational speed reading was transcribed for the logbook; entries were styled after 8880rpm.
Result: 1750rpm
